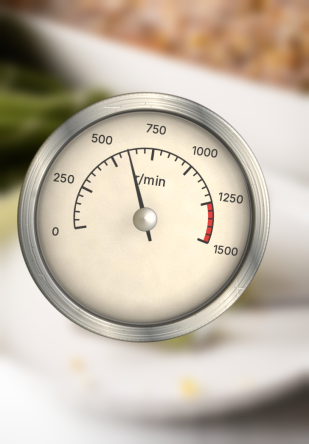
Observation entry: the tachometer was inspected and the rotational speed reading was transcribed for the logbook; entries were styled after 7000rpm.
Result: 600rpm
